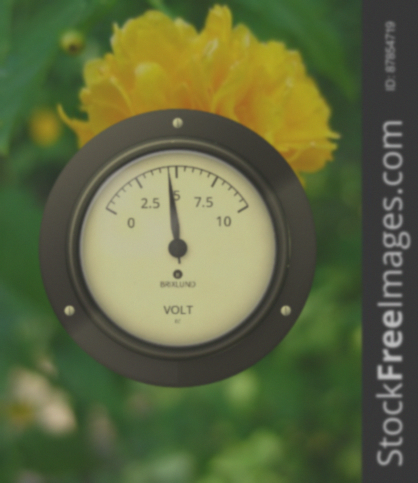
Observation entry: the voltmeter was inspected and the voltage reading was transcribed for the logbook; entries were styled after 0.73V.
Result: 4.5V
